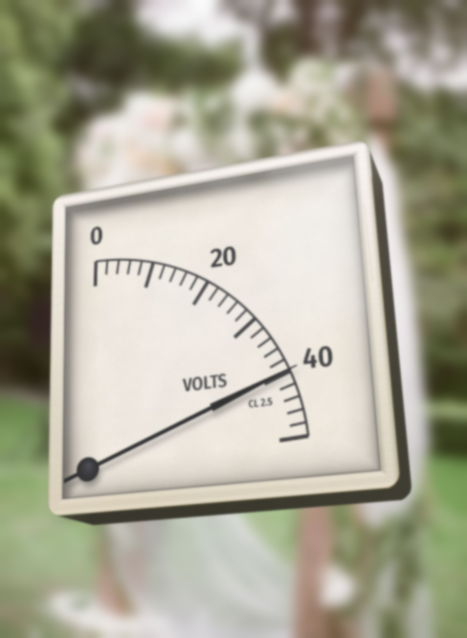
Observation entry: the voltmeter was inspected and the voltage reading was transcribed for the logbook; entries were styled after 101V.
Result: 40V
